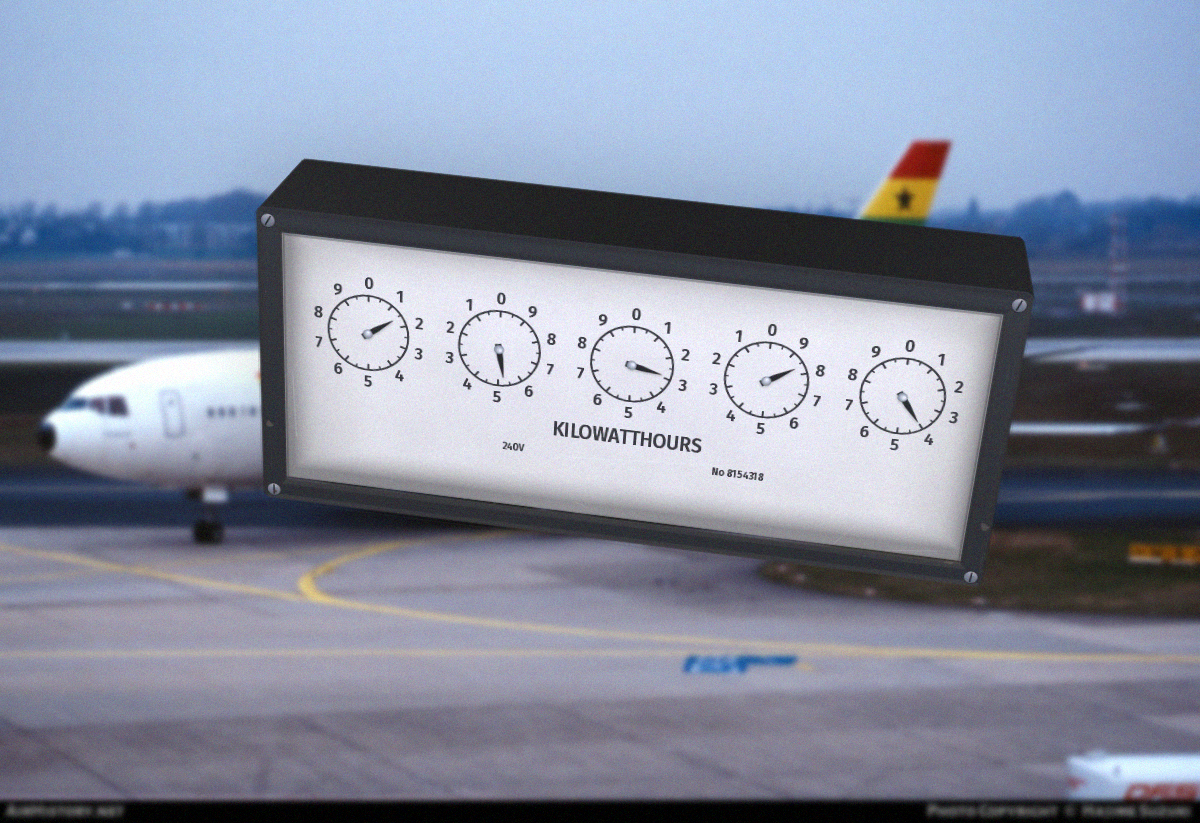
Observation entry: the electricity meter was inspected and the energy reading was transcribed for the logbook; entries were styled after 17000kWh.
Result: 15284kWh
